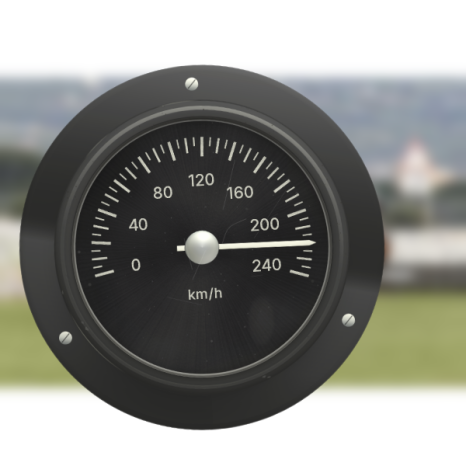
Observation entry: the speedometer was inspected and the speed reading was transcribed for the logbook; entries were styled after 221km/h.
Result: 220km/h
